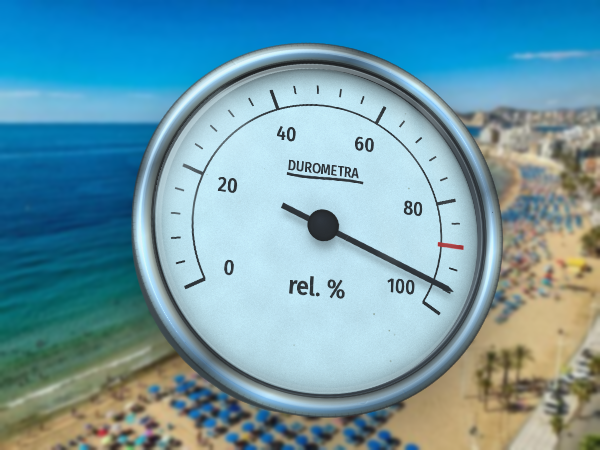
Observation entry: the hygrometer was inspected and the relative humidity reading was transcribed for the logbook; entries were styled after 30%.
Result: 96%
